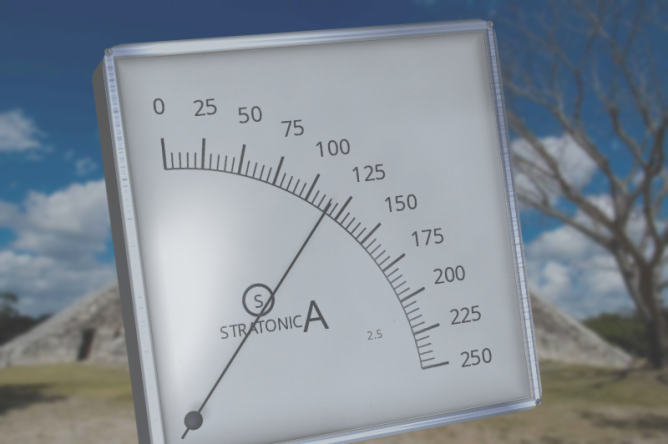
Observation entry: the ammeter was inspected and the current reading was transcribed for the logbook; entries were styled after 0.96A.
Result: 115A
